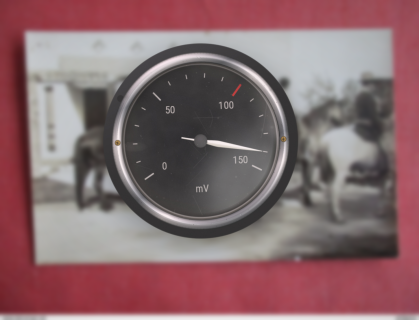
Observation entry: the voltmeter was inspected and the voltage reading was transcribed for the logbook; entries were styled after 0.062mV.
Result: 140mV
